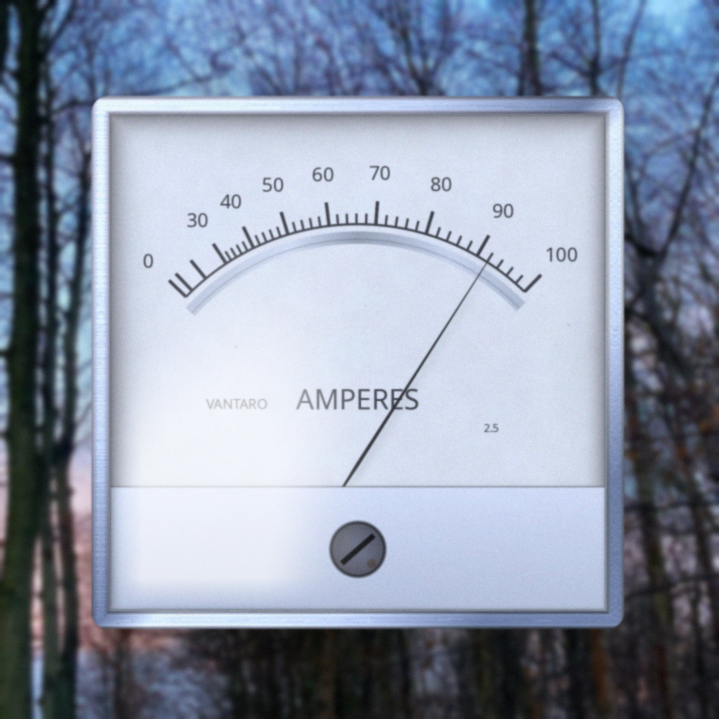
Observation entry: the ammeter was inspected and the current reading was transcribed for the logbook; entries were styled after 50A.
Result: 92A
